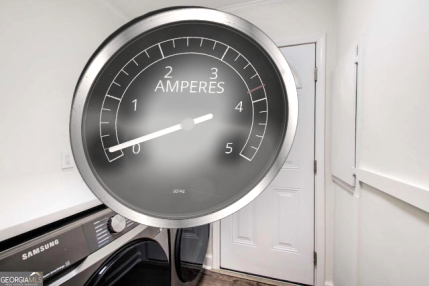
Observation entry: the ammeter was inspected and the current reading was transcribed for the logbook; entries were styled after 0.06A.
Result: 0.2A
